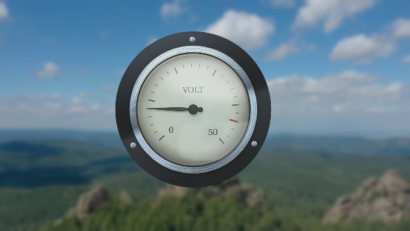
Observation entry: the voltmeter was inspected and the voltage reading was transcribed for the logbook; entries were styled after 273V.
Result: 8V
